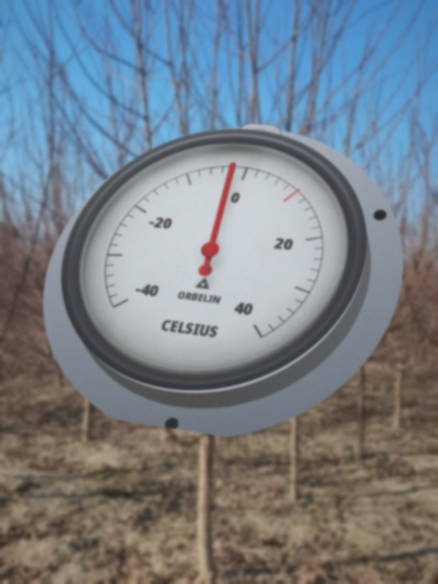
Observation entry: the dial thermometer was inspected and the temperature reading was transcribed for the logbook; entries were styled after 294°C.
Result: -2°C
